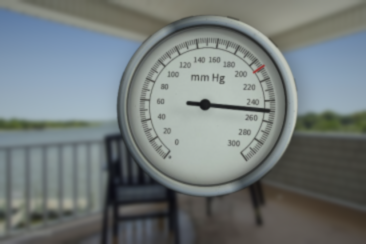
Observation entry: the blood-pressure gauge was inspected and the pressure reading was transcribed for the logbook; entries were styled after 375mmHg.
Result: 250mmHg
